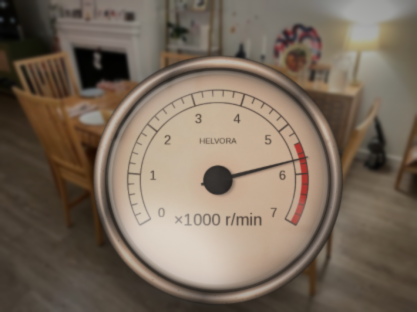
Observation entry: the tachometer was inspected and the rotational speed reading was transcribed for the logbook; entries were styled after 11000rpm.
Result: 5700rpm
